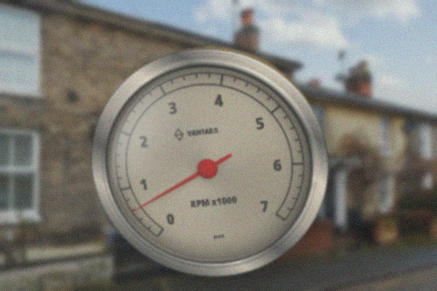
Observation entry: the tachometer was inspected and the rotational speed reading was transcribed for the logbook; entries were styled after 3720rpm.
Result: 600rpm
